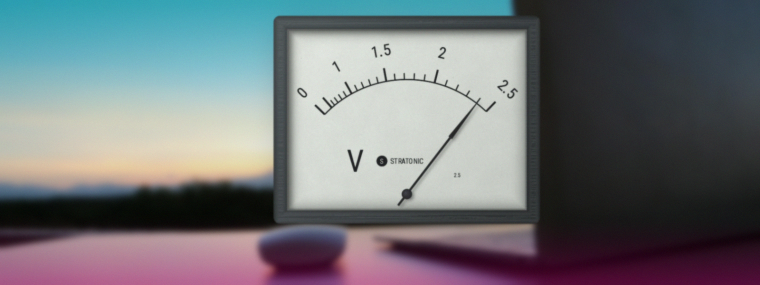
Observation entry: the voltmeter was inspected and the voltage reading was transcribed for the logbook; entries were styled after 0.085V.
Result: 2.4V
